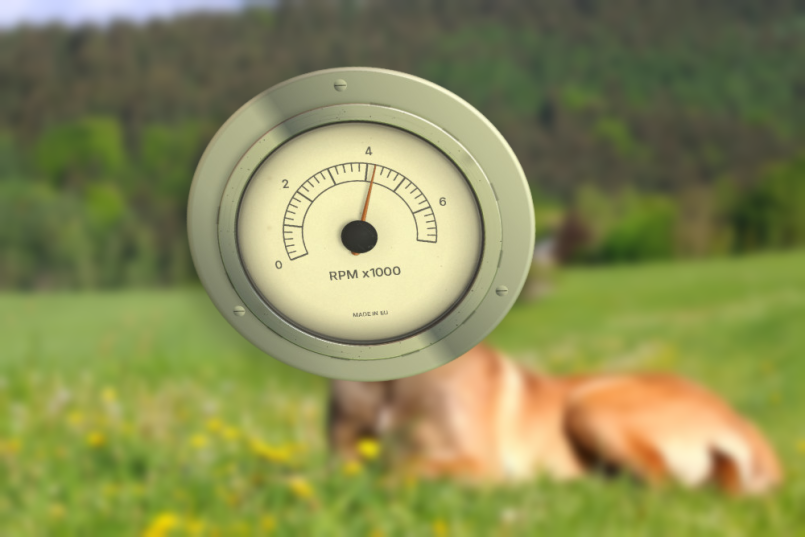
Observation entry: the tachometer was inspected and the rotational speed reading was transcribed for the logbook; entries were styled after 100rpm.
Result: 4200rpm
